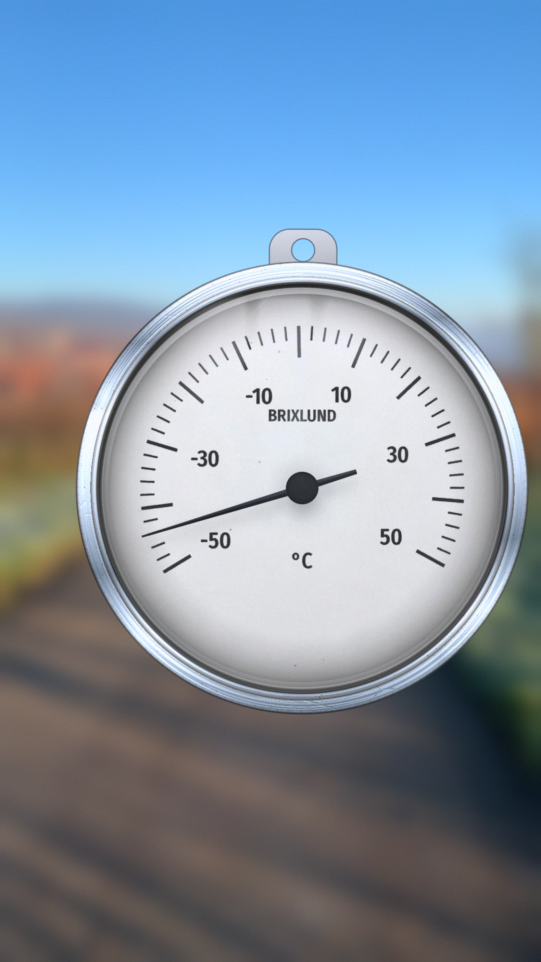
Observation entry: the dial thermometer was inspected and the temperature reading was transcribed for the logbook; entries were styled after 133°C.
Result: -44°C
